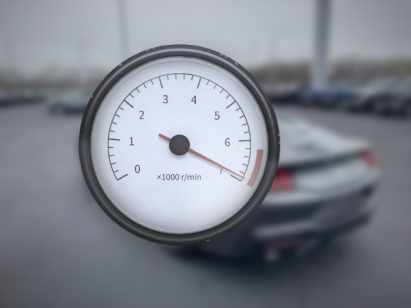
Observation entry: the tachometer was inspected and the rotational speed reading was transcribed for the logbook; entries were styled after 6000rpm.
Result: 6900rpm
